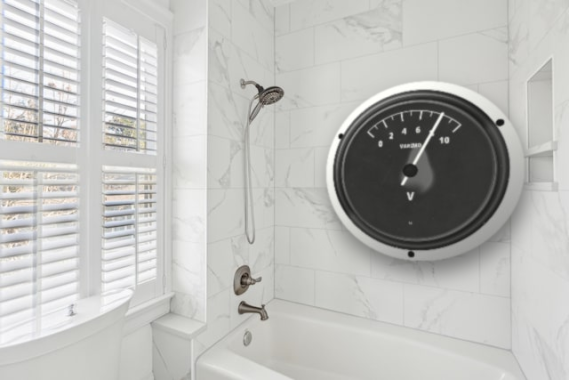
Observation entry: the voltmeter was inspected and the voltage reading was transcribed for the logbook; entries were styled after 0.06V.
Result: 8V
